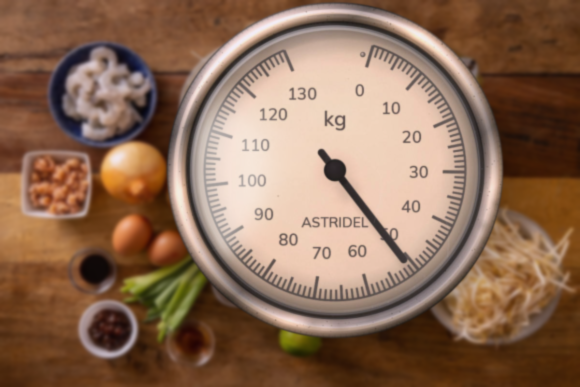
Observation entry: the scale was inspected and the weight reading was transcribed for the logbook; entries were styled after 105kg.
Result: 51kg
